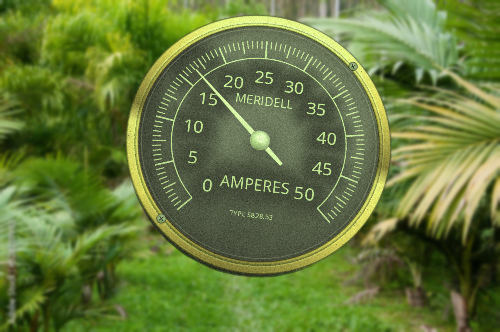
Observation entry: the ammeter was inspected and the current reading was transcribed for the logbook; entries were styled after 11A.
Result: 16.5A
